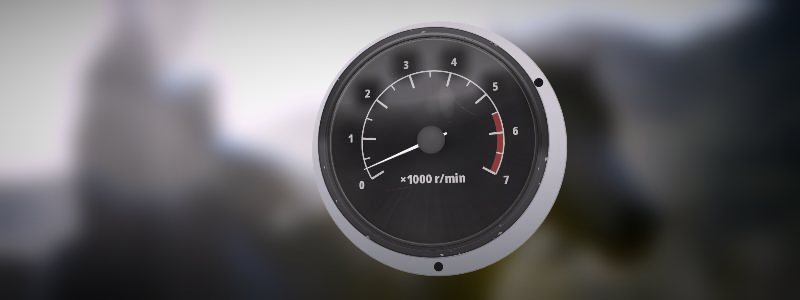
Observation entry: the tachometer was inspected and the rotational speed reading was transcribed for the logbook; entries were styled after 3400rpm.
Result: 250rpm
